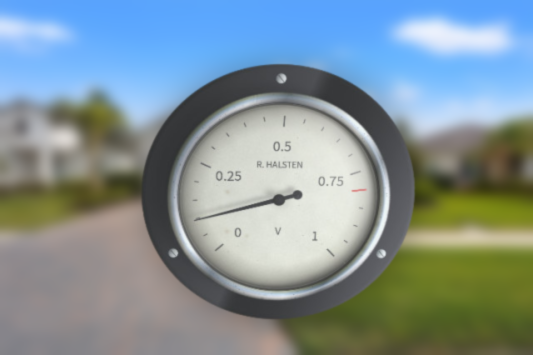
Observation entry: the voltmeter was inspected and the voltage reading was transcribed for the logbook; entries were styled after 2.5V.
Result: 0.1V
